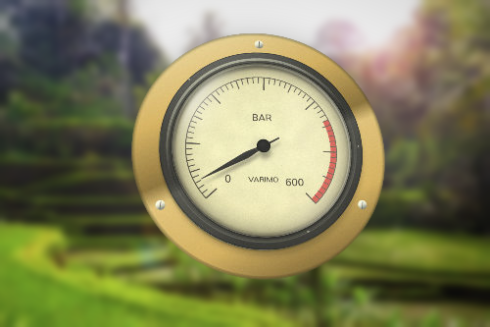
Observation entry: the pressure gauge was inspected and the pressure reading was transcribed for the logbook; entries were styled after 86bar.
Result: 30bar
